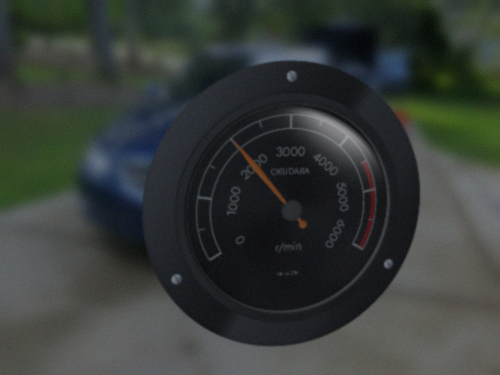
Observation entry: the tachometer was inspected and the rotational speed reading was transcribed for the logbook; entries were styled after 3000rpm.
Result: 2000rpm
